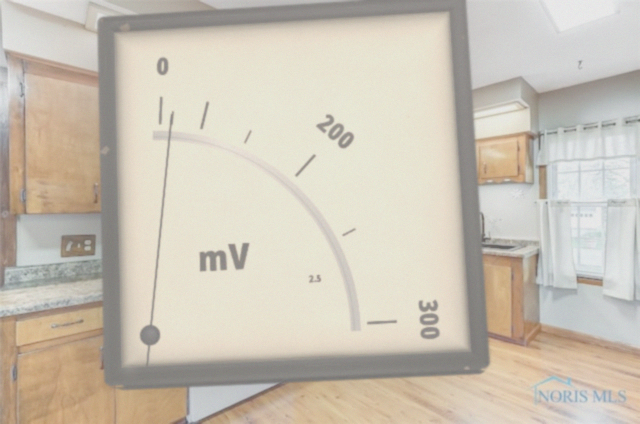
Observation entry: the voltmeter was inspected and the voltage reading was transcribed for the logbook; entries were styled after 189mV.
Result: 50mV
